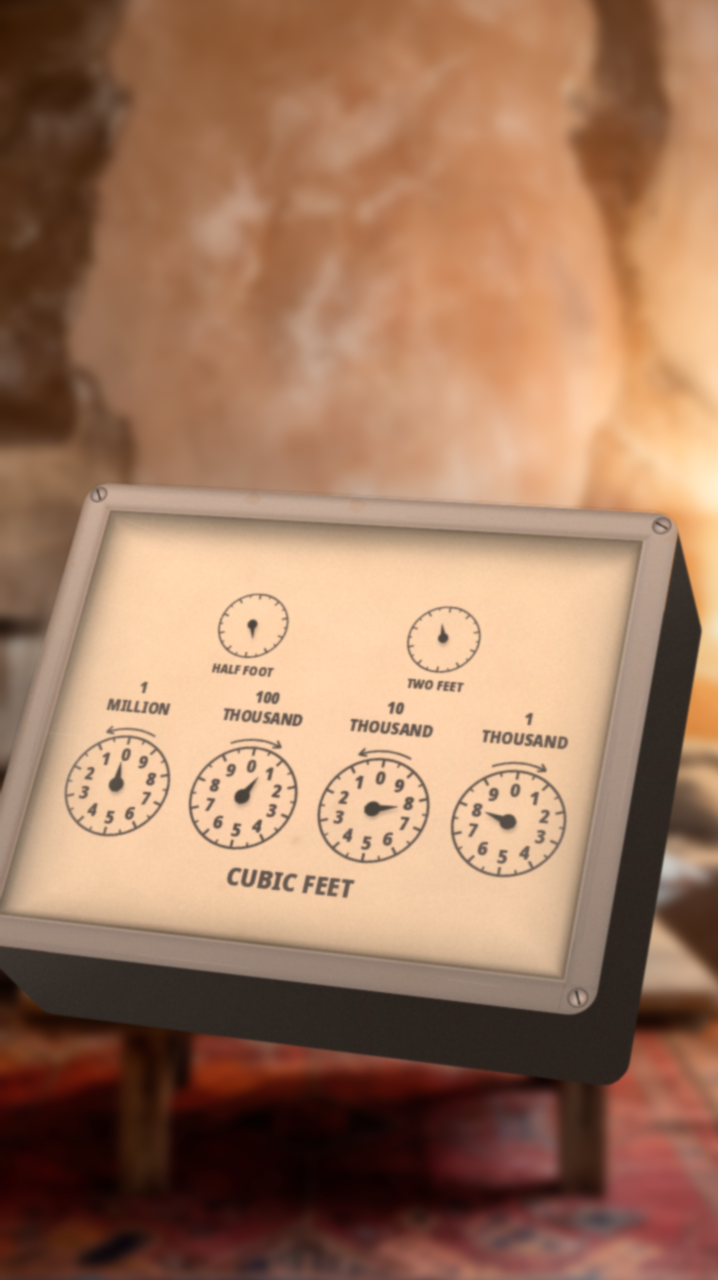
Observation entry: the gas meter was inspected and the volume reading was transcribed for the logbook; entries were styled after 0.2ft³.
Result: 7800ft³
